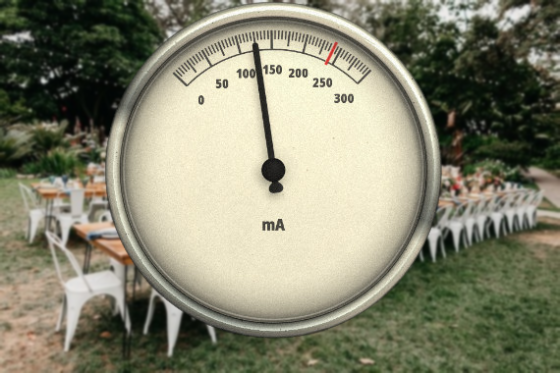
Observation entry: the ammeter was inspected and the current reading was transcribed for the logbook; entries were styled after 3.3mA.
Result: 125mA
